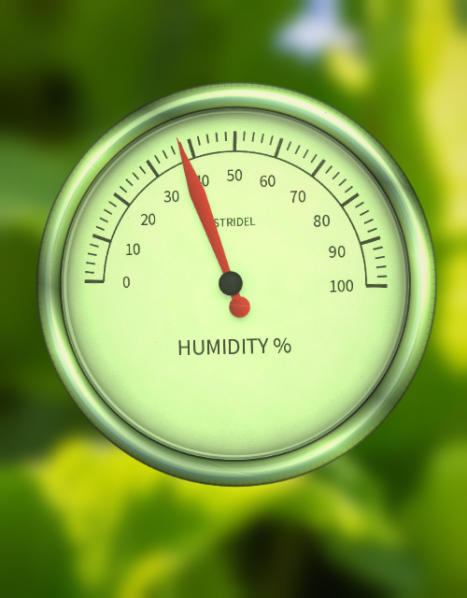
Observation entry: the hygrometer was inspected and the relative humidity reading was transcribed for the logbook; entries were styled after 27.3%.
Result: 38%
